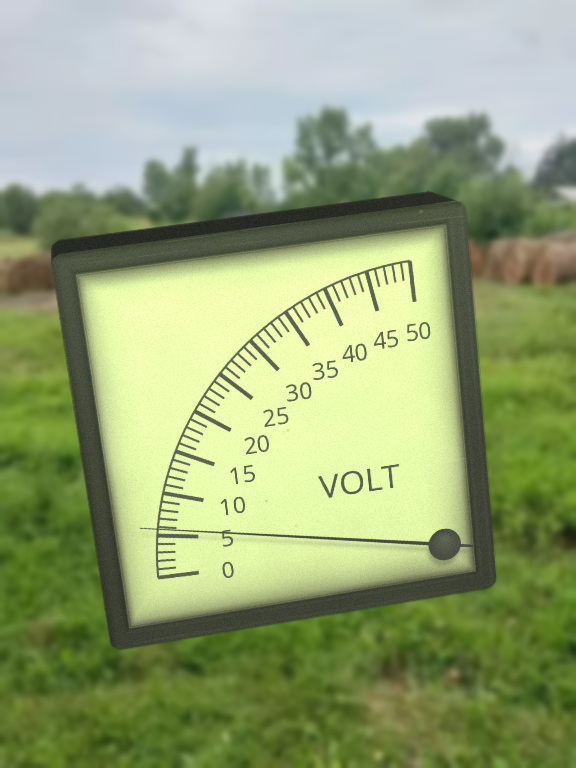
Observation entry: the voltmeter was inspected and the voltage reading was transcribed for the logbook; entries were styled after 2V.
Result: 6V
